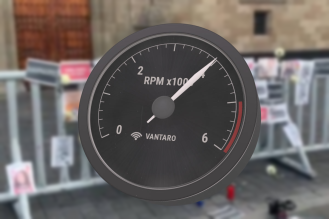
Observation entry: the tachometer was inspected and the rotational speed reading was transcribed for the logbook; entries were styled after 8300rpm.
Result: 4000rpm
